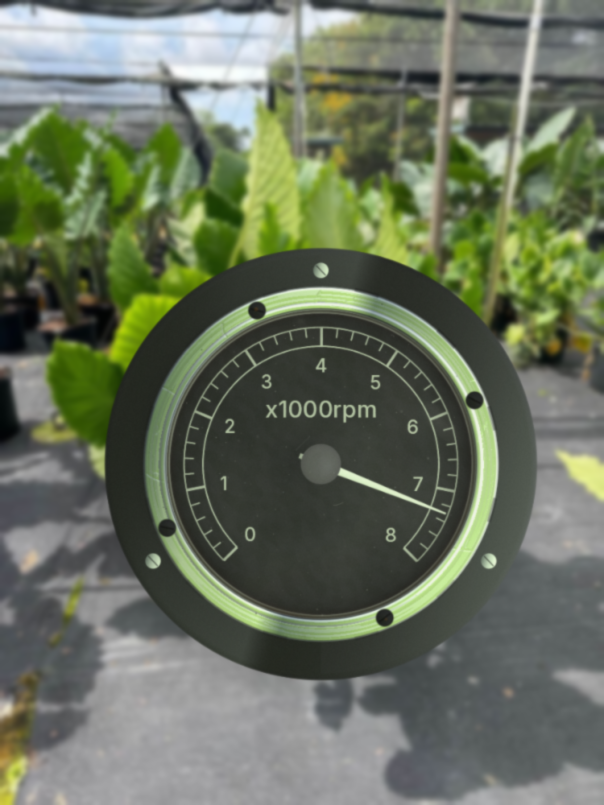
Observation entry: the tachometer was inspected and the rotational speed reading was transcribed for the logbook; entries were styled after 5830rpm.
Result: 7300rpm
